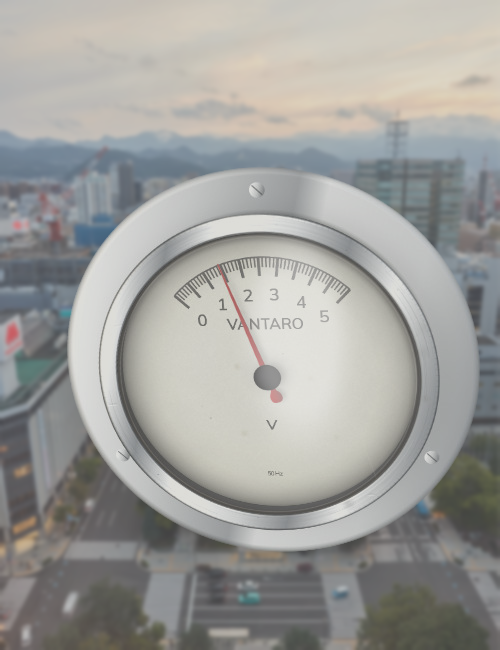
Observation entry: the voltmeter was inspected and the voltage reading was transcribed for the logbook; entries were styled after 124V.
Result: 1.5V
